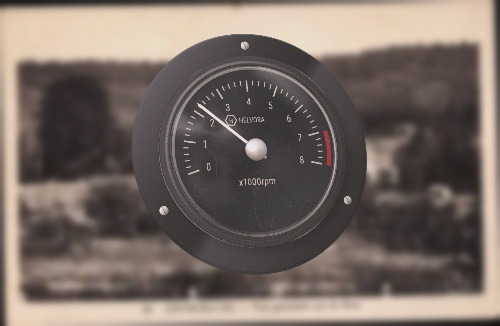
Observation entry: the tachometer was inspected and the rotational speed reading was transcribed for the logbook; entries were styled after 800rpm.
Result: 2200rpm
